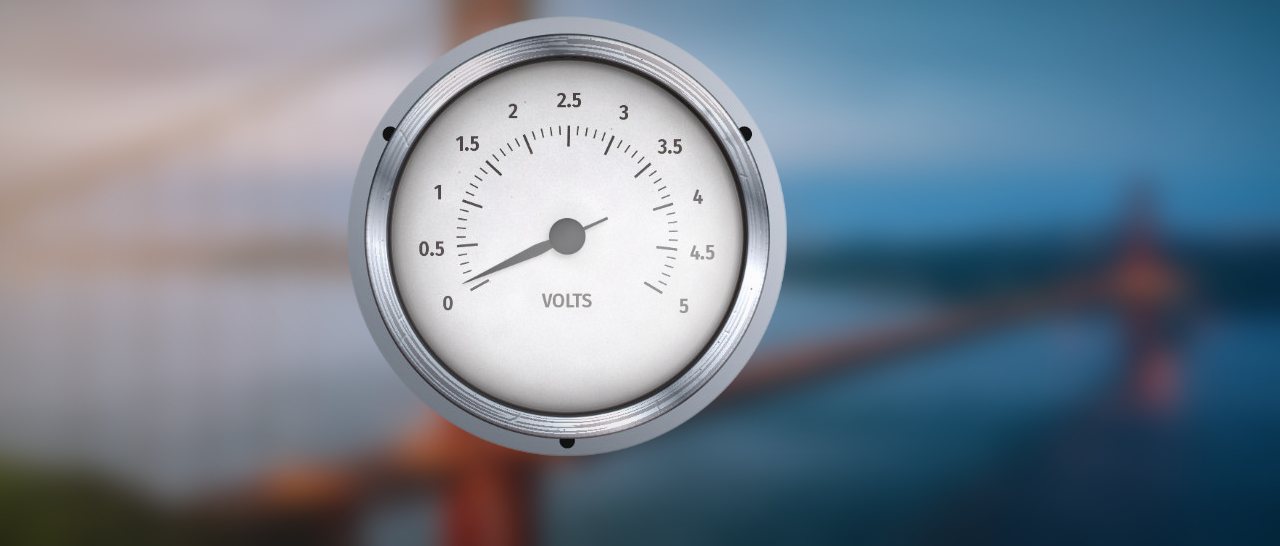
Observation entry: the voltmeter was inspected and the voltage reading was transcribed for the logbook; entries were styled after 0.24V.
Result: 0.1V
